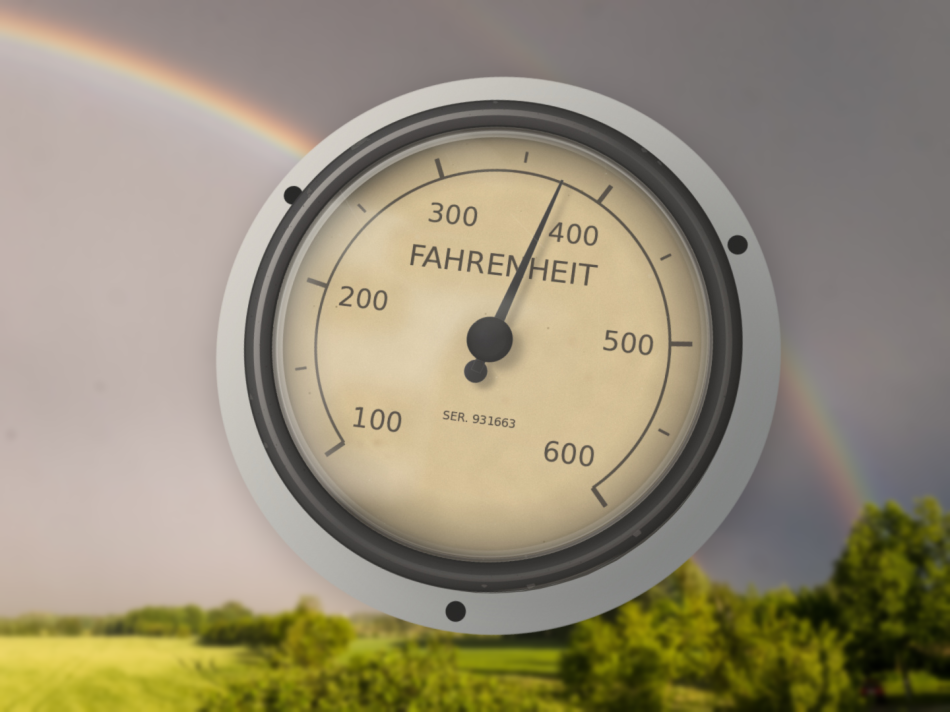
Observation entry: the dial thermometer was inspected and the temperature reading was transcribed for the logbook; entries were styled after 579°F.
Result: 375°F
